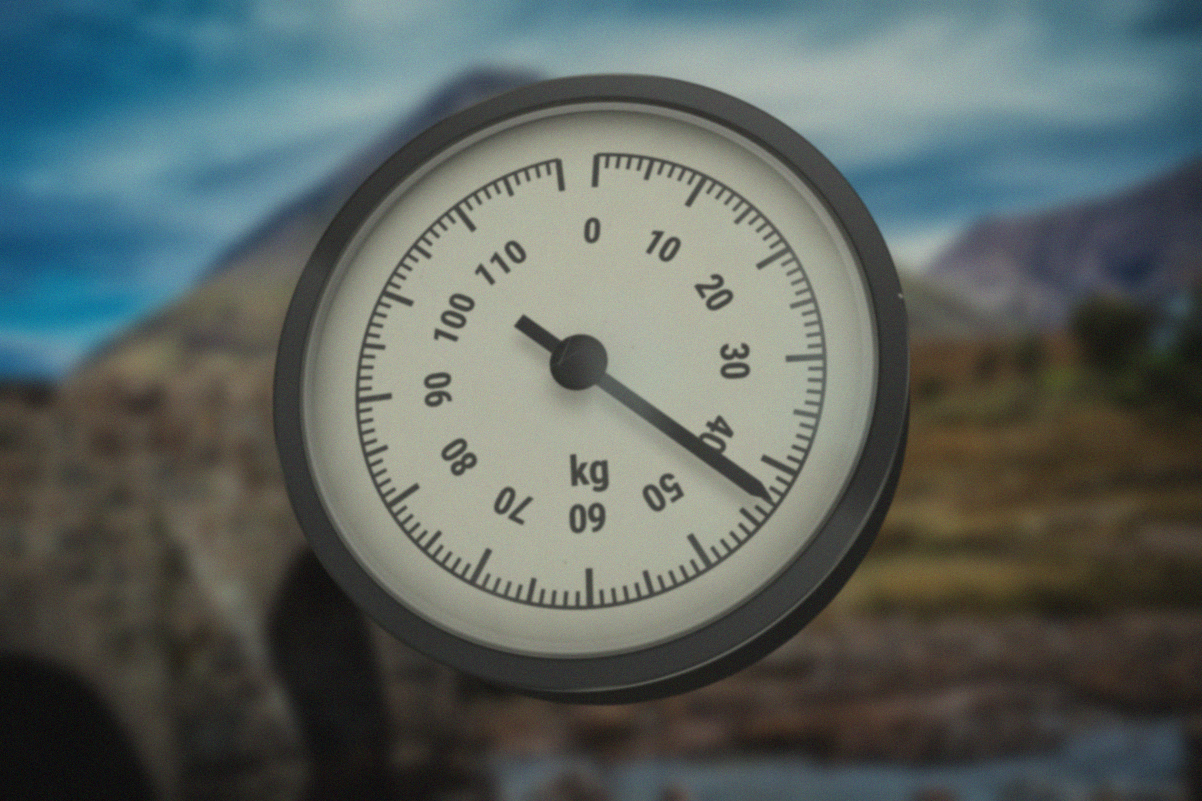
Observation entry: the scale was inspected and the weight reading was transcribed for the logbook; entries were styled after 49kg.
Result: 43kg
